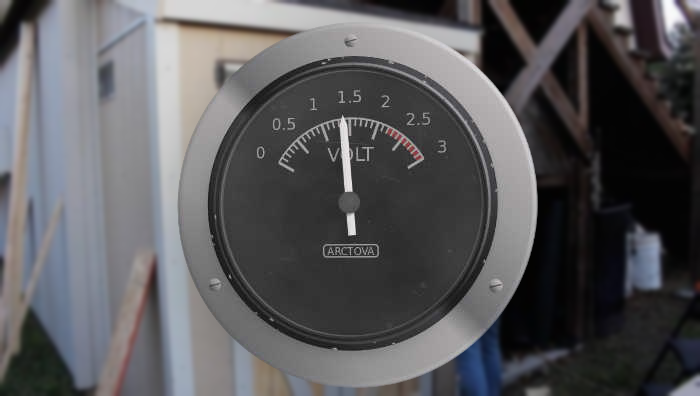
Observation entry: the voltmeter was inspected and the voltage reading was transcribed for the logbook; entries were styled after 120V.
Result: 1.4V
